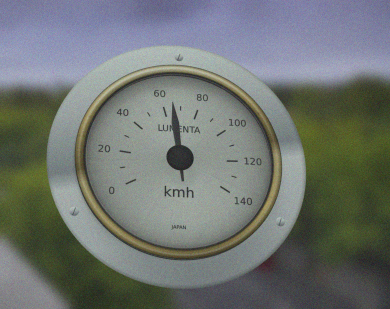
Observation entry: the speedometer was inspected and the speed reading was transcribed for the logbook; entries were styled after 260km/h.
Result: 65km/h
